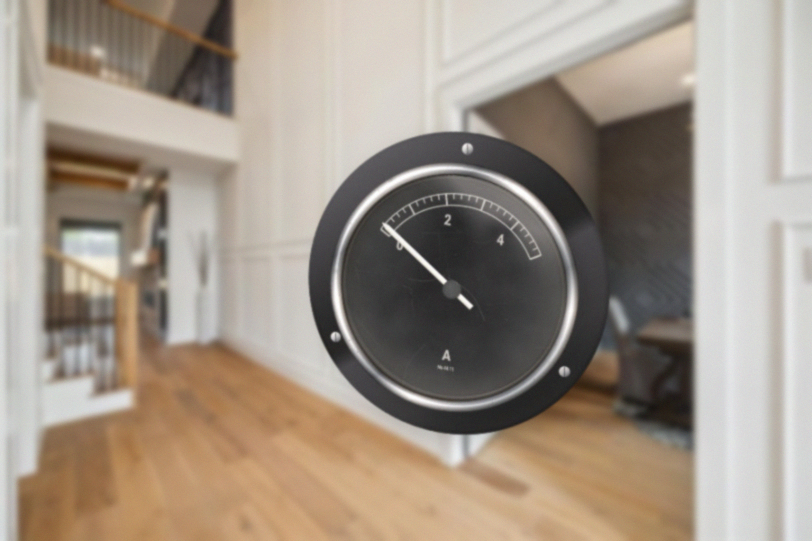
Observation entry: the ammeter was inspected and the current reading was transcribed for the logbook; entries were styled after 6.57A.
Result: 0.2A
